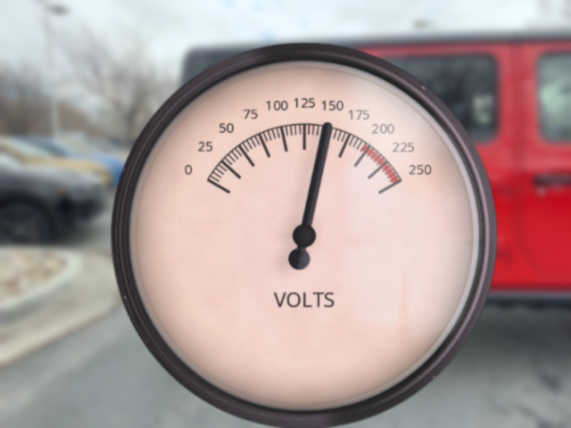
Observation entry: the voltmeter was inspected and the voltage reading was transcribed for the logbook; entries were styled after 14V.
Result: 150V
